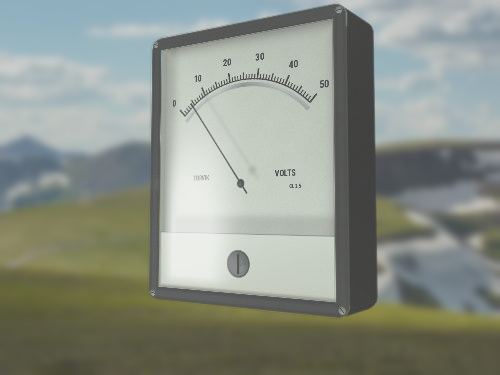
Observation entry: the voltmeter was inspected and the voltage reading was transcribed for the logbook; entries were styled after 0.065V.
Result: 5V
